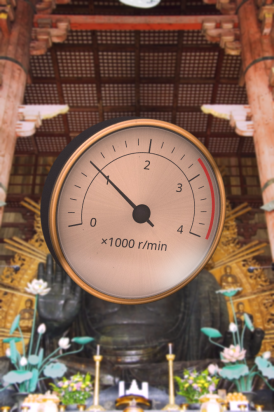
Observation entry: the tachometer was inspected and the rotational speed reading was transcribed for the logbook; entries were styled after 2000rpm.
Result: 1000rpm
